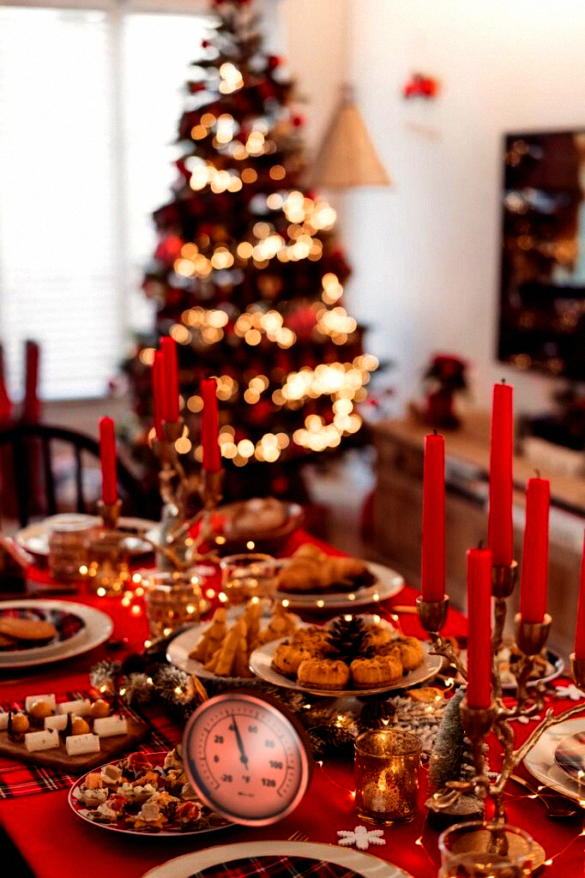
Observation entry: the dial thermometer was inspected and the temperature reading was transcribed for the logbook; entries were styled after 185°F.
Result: 44°F
